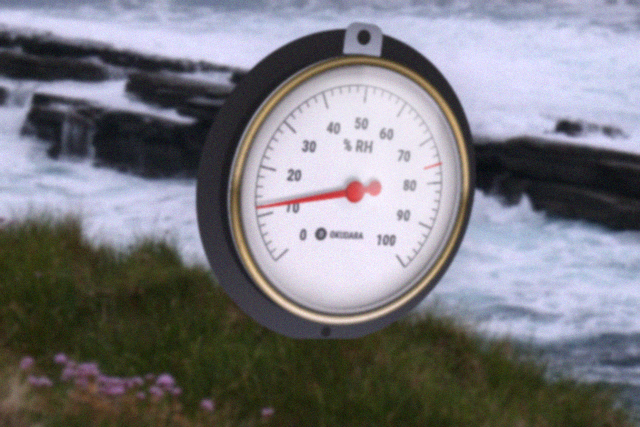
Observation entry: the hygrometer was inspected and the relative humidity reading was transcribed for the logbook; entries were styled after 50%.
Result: 12%
